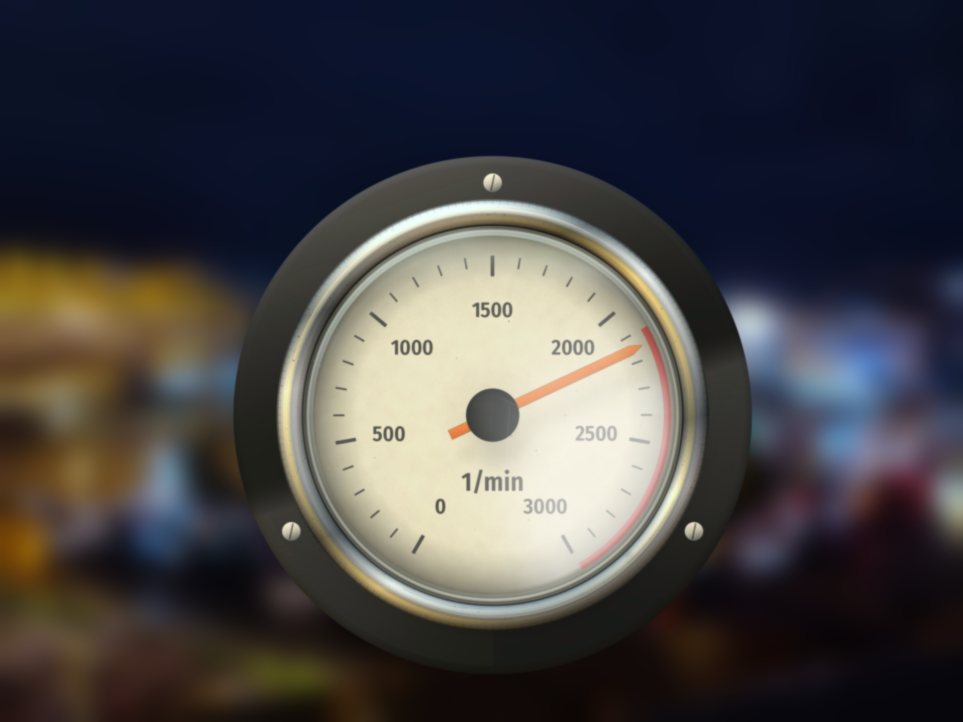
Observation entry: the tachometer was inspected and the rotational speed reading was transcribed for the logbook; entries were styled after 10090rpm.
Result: 2150rpm
